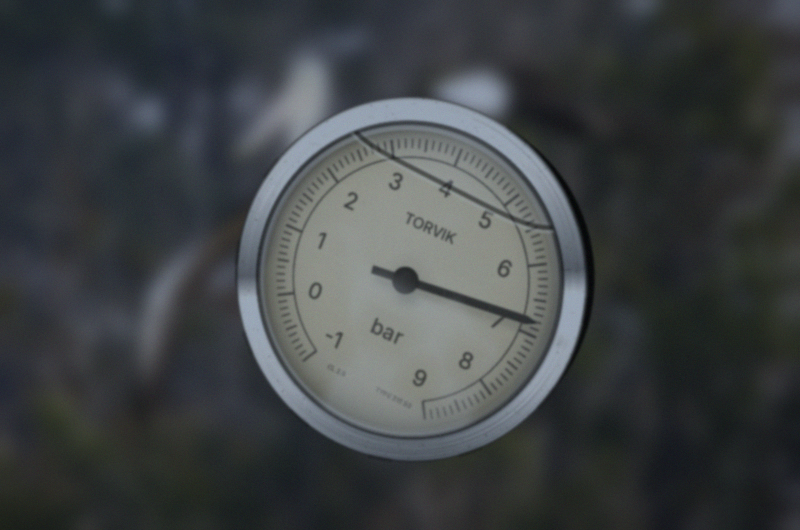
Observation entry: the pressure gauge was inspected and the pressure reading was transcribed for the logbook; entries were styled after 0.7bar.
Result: 6.8bar
